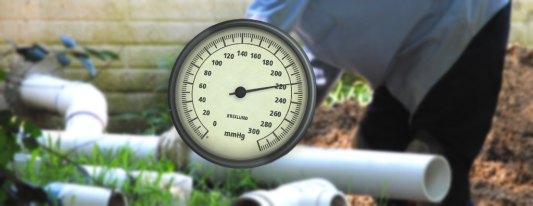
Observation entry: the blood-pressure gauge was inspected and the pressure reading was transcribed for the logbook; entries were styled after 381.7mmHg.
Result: 220mmHg
